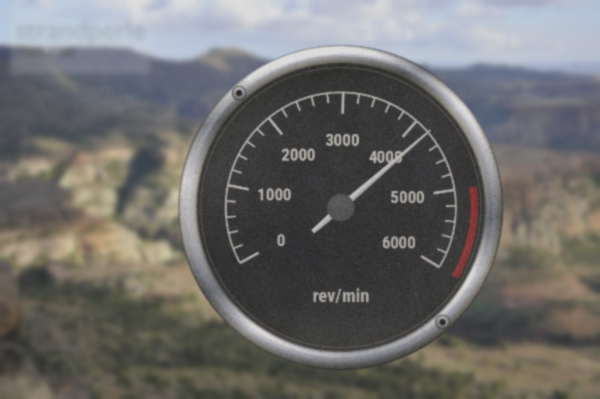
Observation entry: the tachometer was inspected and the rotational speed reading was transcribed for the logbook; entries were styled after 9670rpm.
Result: 4200rpm
